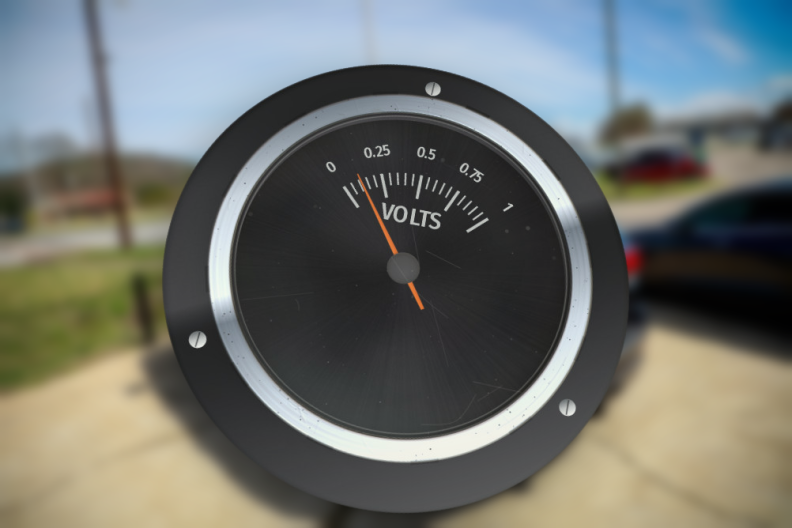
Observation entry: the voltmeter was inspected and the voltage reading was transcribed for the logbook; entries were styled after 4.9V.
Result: 0.1V
